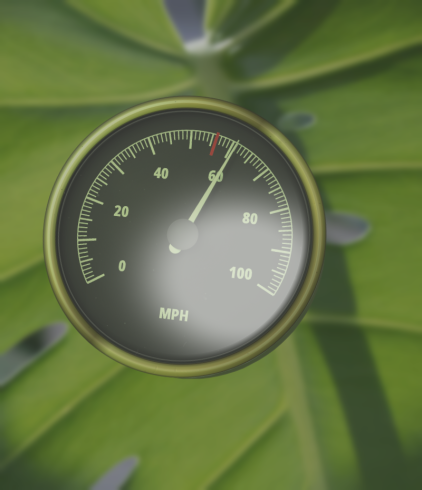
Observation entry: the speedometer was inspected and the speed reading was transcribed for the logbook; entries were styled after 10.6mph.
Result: 61mph
